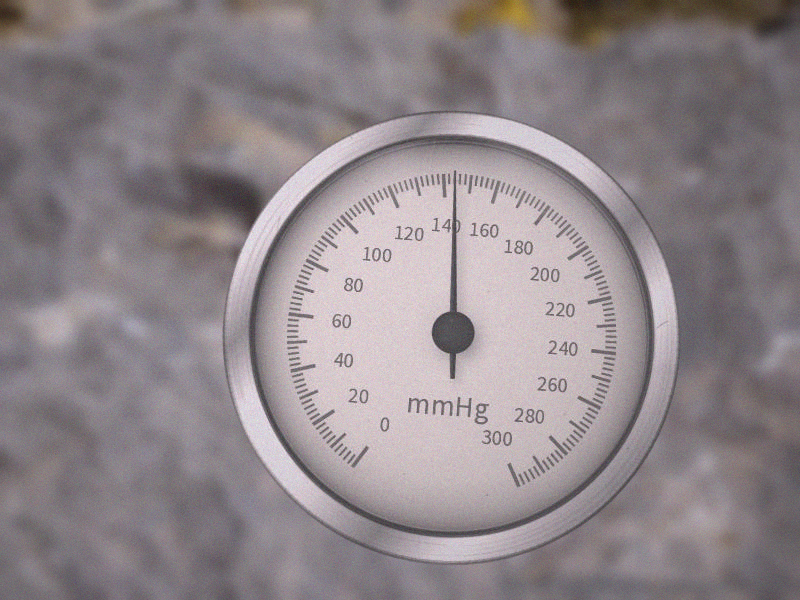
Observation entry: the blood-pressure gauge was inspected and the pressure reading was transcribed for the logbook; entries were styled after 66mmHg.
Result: 144mmHg
